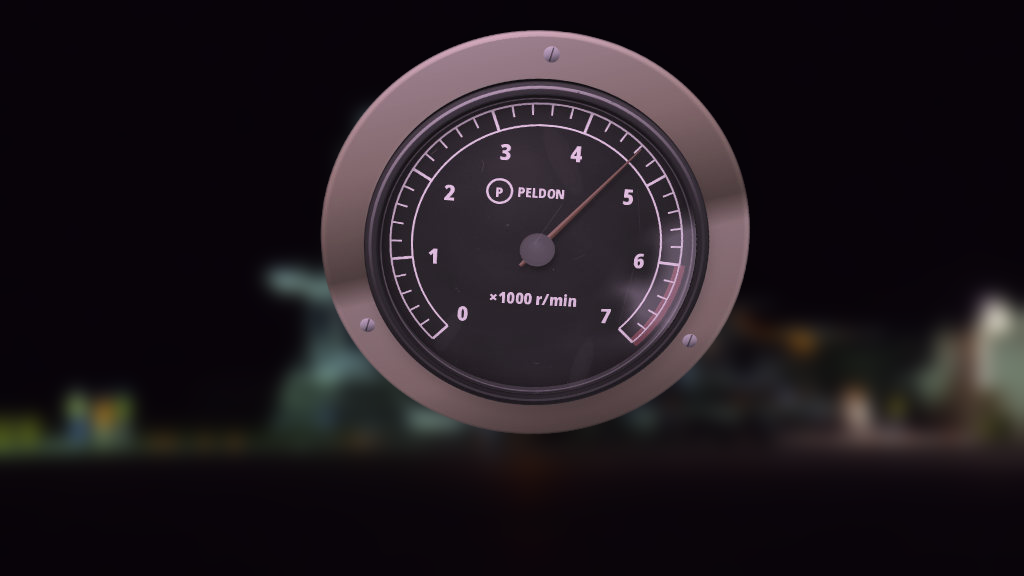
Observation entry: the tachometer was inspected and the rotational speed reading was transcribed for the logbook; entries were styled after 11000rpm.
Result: 4600rpm
